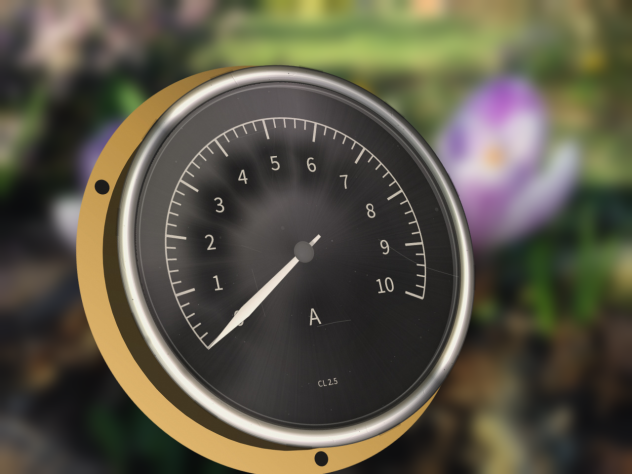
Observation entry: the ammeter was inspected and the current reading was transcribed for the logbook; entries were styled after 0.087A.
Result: 0A
